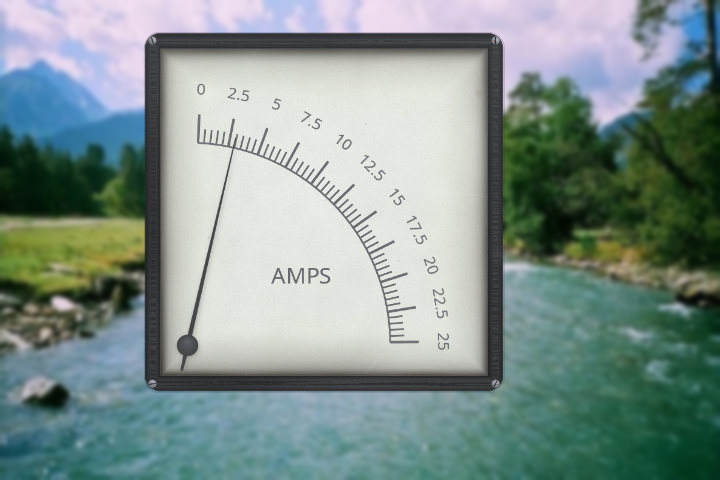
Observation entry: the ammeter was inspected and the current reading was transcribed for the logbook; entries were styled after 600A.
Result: 3A
